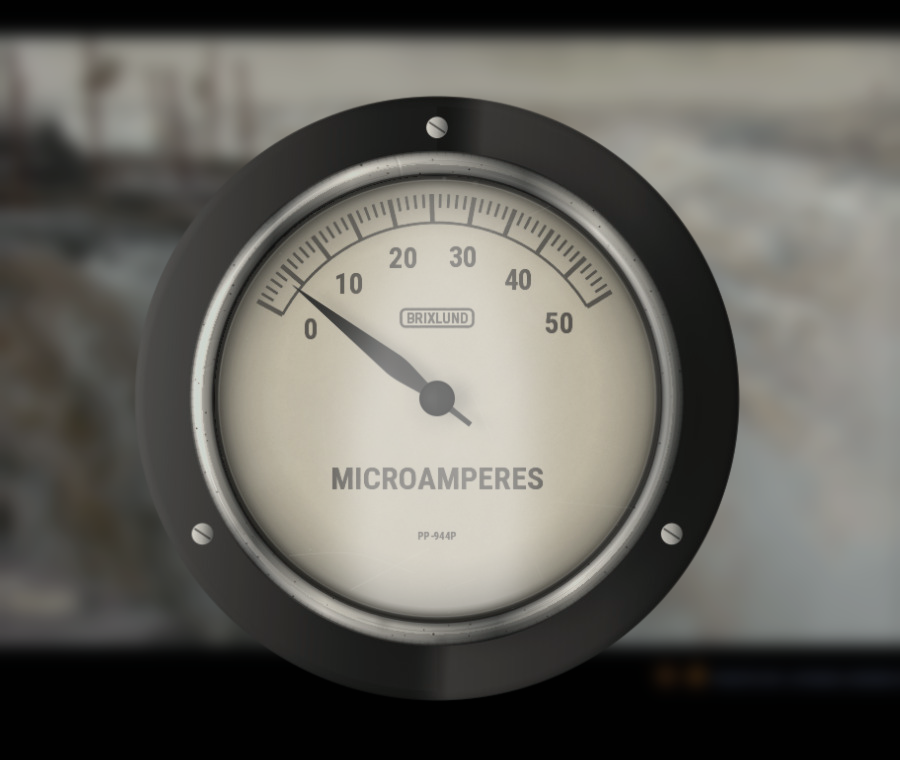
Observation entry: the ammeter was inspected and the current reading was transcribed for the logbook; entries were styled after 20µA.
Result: 4µA
